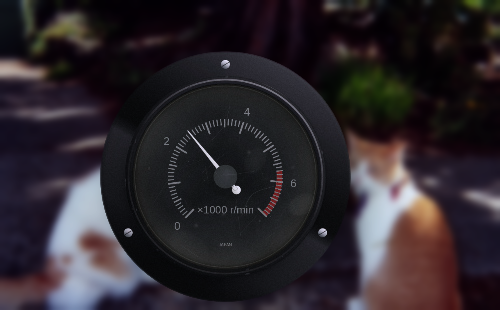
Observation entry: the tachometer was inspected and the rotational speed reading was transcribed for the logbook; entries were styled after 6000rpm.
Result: 2500rpm
